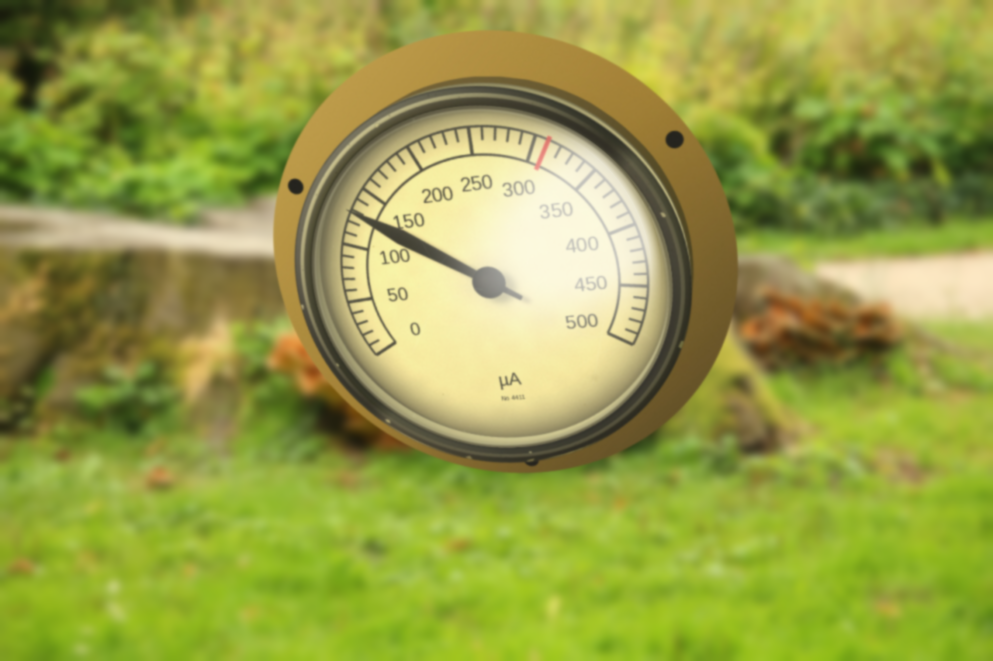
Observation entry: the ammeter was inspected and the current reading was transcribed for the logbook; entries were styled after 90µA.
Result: 130µA
